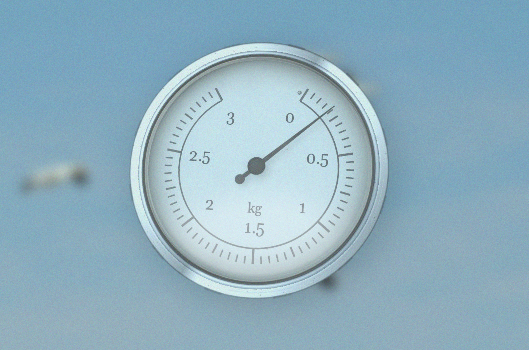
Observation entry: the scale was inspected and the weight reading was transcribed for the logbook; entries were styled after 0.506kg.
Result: 0.2kg
